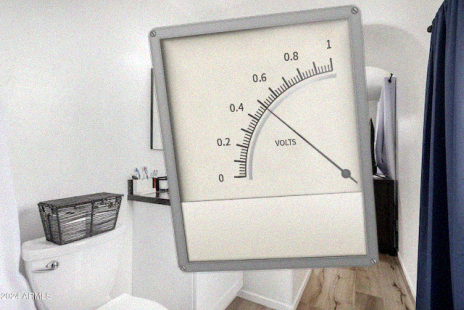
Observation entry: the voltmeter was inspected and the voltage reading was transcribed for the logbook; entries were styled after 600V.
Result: 0.5V
